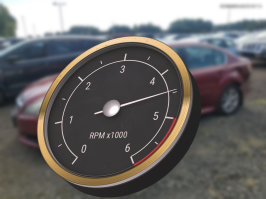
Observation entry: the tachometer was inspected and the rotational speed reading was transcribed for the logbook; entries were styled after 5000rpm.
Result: 4500rpm
